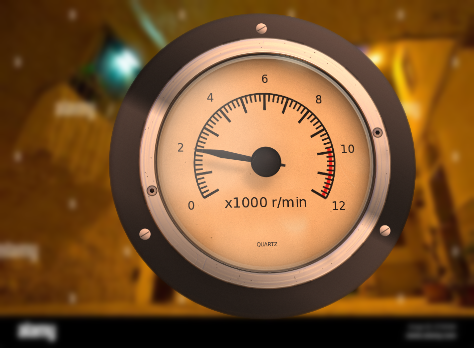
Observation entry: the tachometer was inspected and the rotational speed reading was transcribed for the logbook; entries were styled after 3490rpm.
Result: 2000rpm
